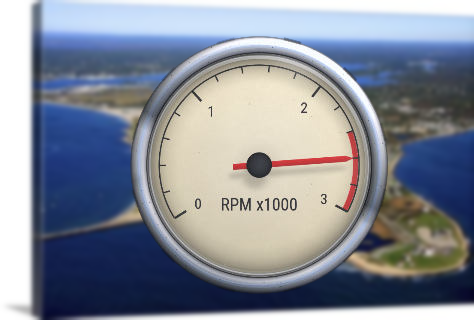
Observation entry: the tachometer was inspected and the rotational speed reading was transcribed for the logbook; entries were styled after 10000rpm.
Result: 2600rpm
